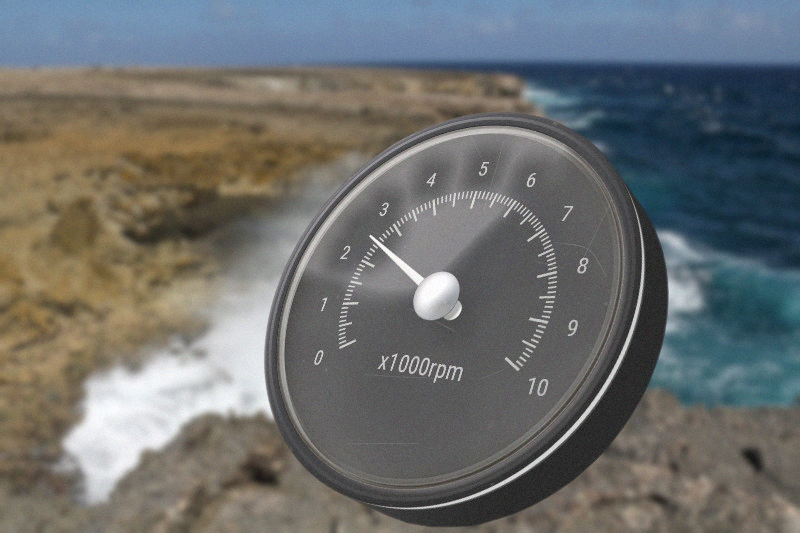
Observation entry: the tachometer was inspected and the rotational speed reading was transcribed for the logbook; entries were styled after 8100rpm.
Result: 2500rpm
